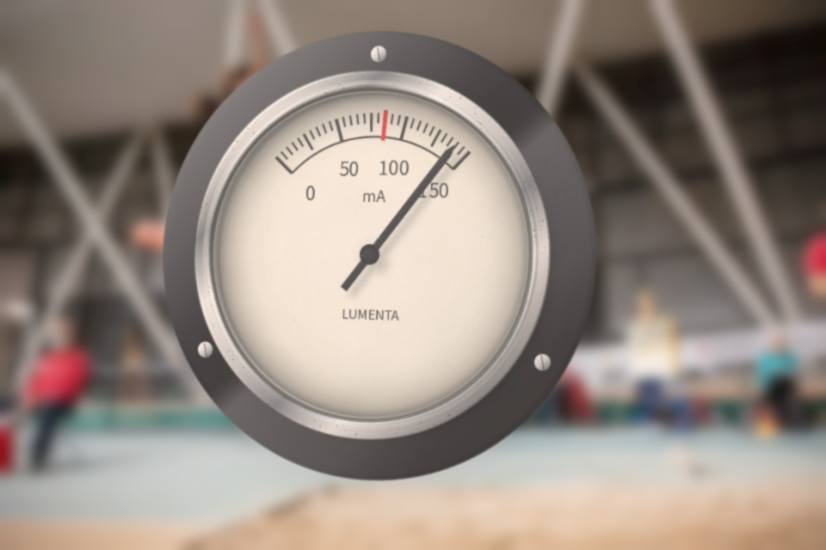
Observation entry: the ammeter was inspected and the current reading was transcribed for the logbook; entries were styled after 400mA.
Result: 140mA
